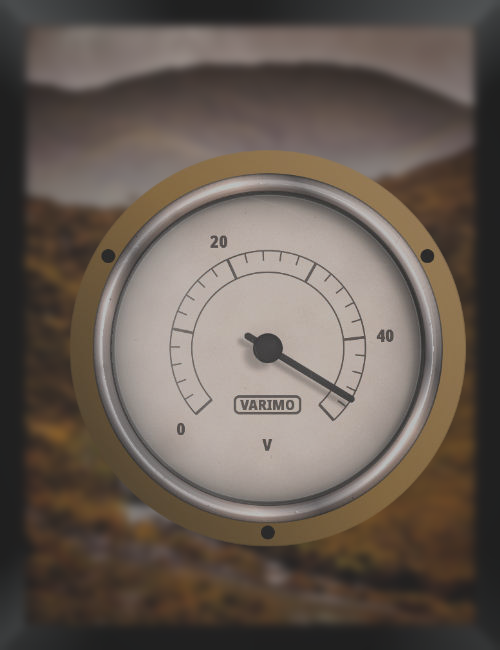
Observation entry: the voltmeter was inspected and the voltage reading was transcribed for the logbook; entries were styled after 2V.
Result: 47V
